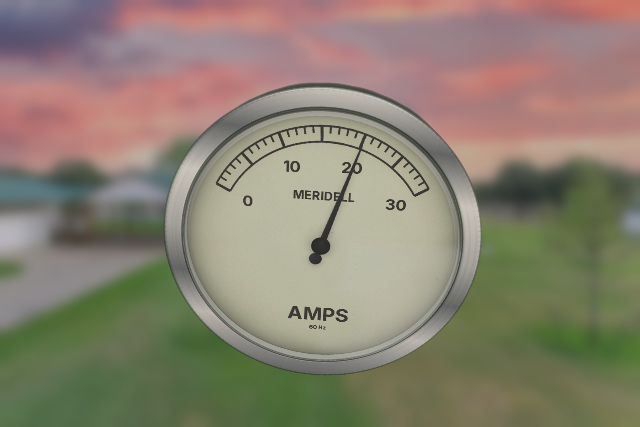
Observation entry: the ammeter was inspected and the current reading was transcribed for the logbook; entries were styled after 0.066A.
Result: 20A
